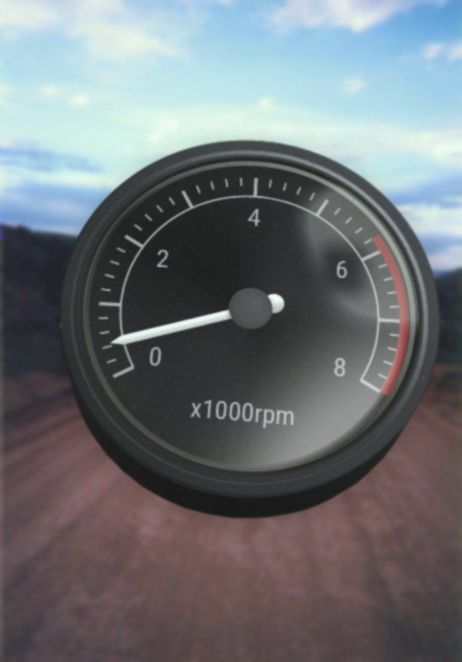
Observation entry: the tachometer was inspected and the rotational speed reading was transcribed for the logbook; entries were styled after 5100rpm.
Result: 400rpm
